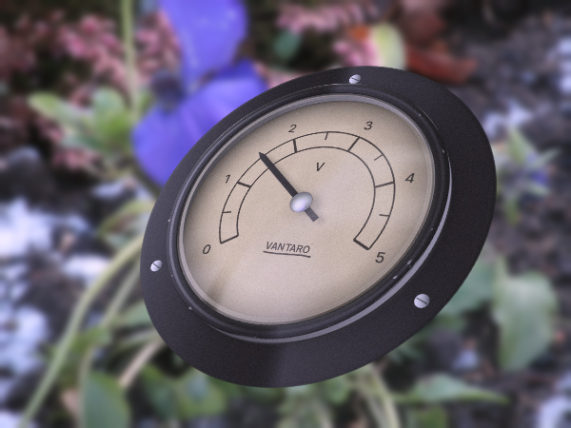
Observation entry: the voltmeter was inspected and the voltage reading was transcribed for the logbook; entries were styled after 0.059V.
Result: 1.5V
